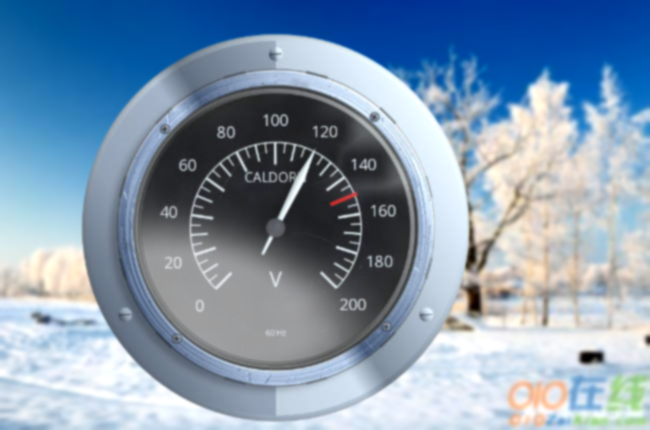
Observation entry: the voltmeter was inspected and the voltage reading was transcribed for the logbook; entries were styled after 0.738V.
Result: 120V
